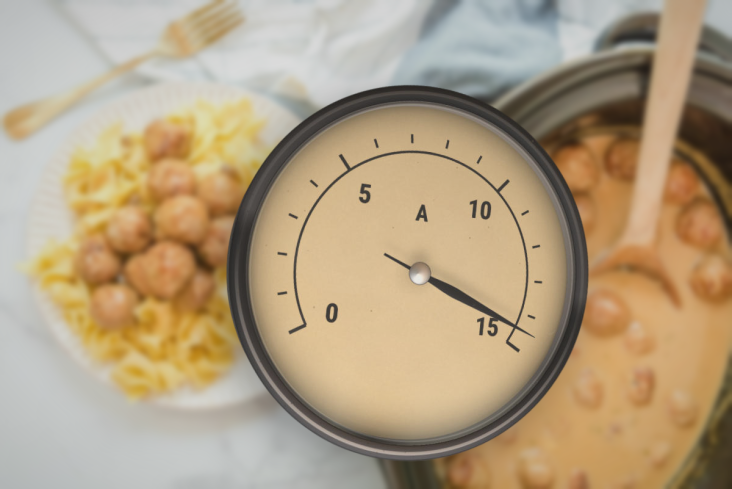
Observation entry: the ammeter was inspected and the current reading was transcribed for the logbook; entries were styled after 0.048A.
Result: 14.5A
